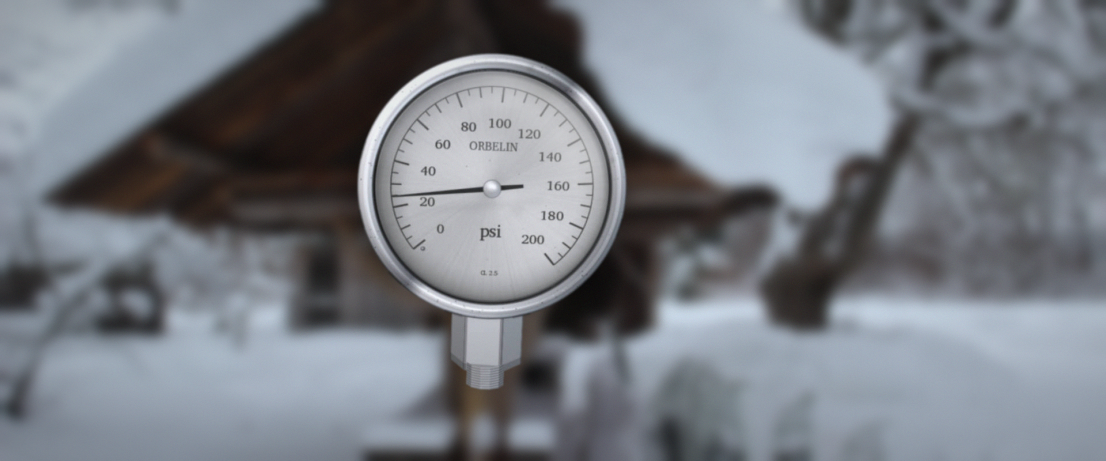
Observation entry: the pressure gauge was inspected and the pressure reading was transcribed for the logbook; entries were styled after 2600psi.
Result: 25psi
